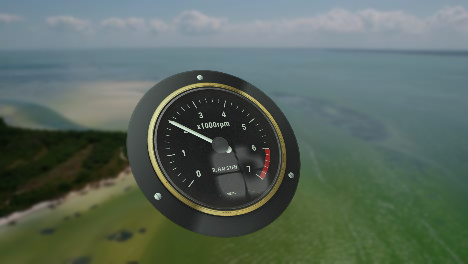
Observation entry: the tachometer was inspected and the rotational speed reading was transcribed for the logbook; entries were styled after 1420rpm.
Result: 2000rpm
